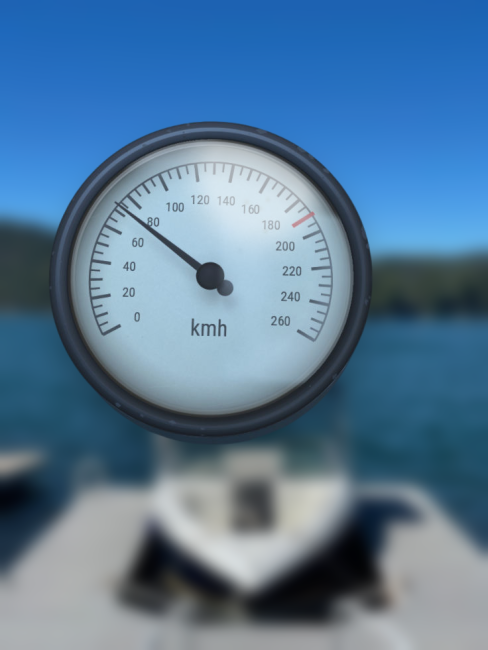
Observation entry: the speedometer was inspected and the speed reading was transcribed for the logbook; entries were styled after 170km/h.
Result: 72.5km/h
